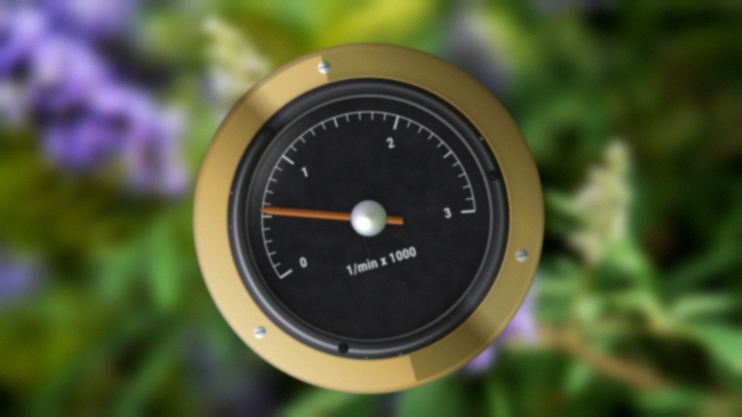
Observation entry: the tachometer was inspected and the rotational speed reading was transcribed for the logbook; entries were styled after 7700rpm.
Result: 550rpm
